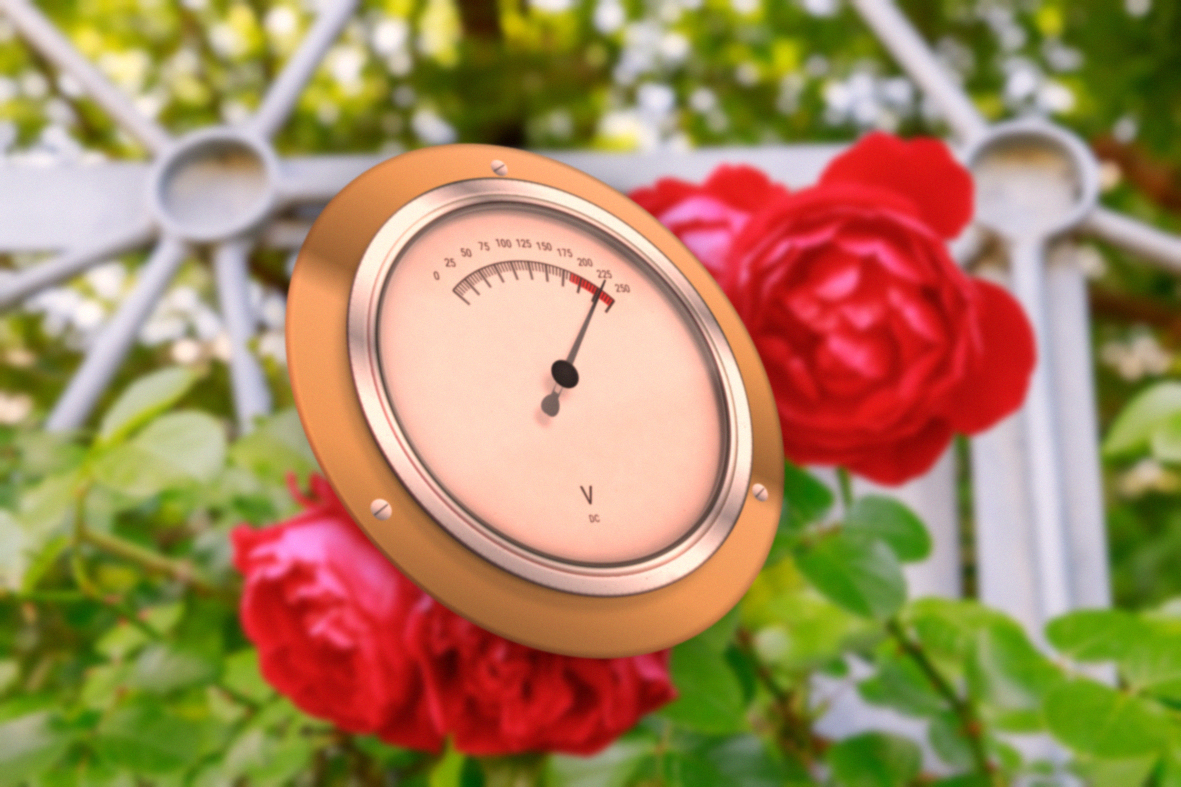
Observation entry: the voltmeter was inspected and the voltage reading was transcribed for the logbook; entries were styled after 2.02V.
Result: 225V
